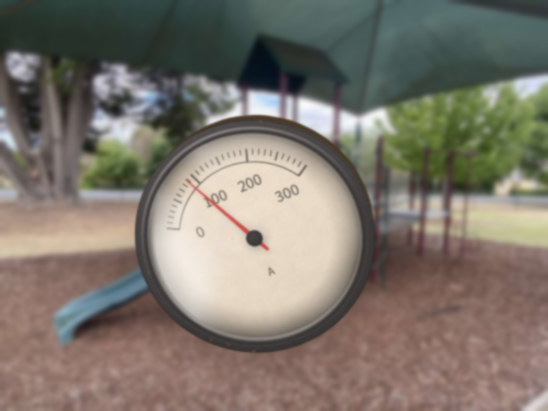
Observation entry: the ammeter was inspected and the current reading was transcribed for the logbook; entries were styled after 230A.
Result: 90A
